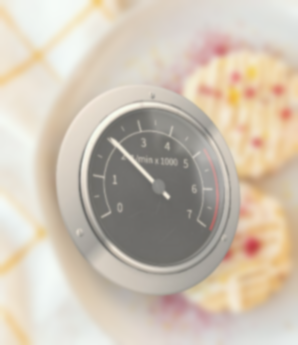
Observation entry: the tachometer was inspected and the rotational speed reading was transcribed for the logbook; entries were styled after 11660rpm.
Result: 2000rpm
